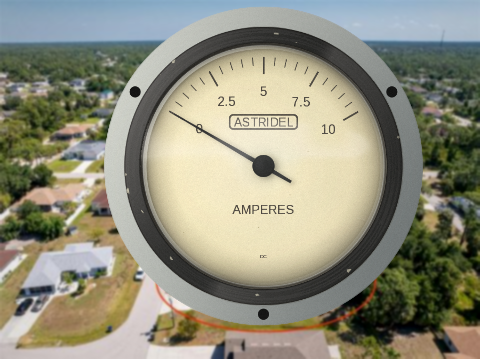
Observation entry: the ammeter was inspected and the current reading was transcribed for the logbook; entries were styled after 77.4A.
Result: 0A
